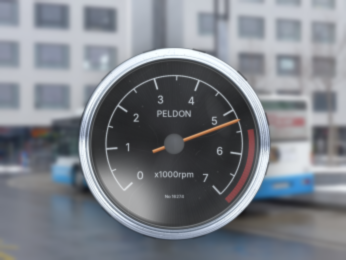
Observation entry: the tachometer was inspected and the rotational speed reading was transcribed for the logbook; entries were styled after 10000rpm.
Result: 5250rpm
